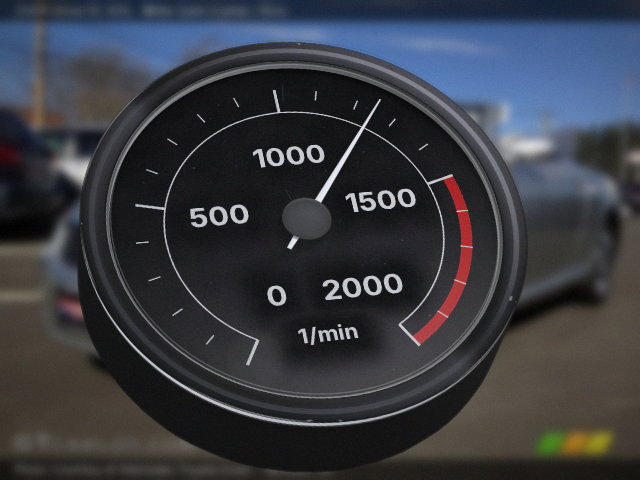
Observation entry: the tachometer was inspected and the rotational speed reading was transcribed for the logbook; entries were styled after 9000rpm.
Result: 1250rpm
